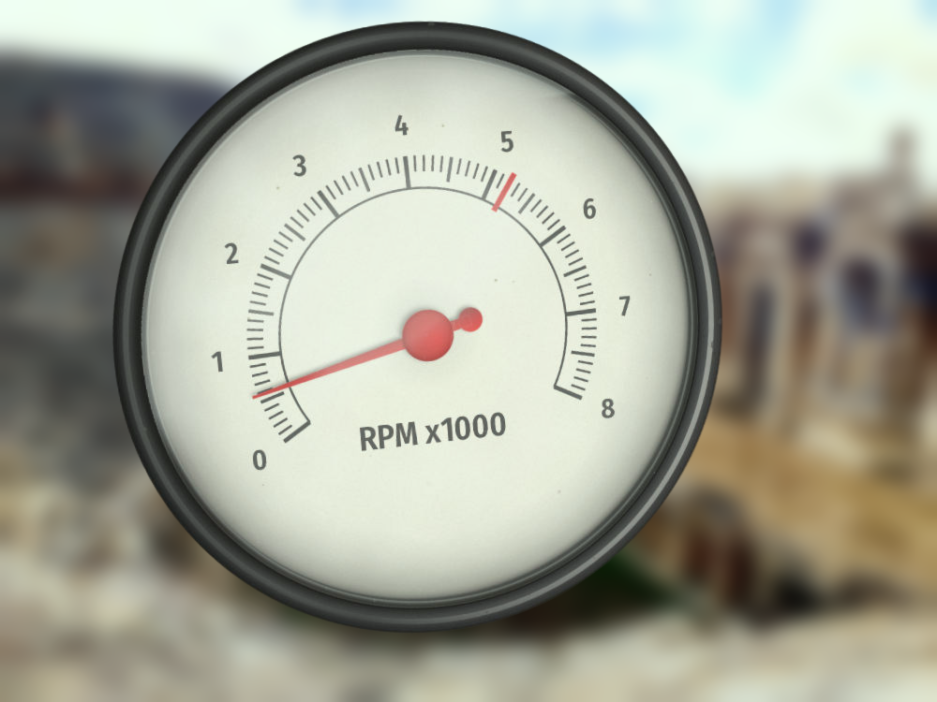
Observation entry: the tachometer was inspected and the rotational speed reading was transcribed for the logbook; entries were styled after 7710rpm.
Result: 600rpm
